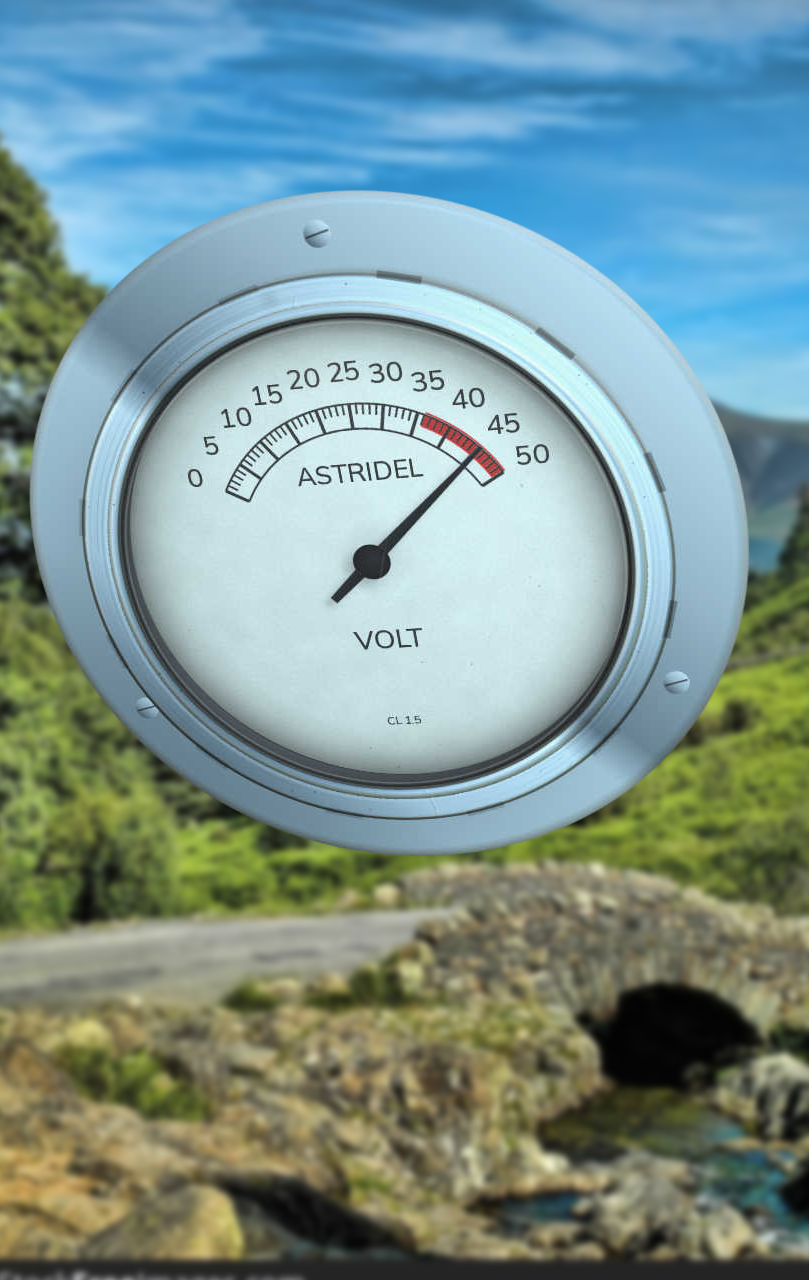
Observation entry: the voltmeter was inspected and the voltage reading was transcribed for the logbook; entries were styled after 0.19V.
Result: 45V
